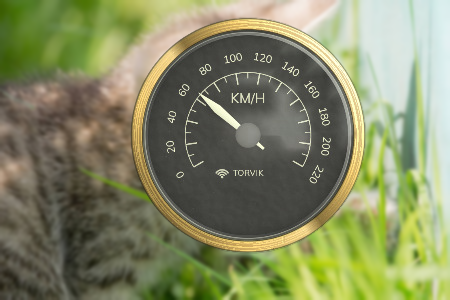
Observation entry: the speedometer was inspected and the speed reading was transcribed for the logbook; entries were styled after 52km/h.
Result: 65km/h
